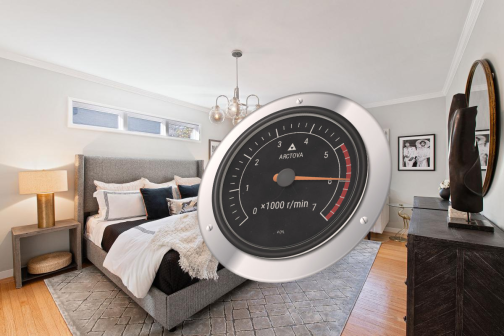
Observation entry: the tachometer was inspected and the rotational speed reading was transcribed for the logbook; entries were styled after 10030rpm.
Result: 6000rpm
